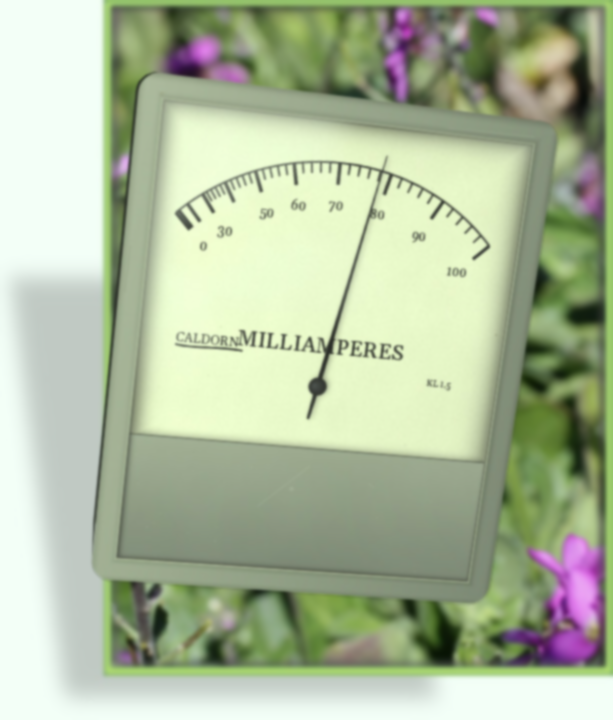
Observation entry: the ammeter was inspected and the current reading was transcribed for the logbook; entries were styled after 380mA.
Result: 78mA
